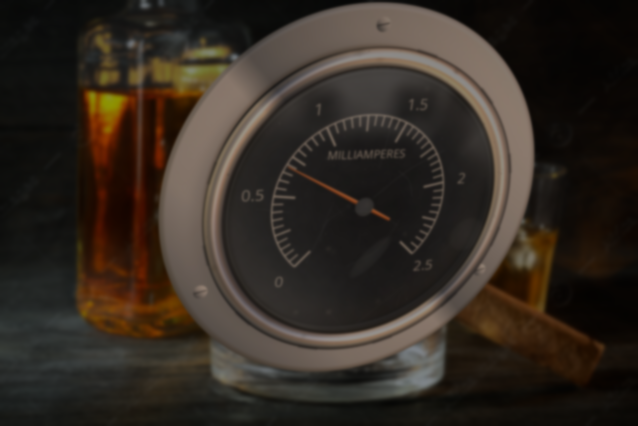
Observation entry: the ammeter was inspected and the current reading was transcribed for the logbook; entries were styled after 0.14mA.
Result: 0.7mA
